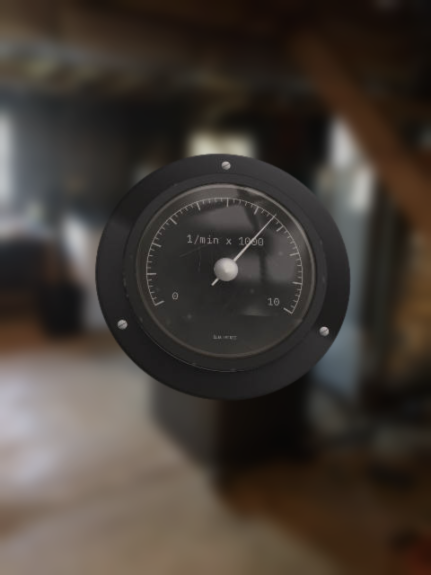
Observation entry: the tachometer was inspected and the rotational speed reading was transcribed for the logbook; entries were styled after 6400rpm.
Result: 6600rpm
